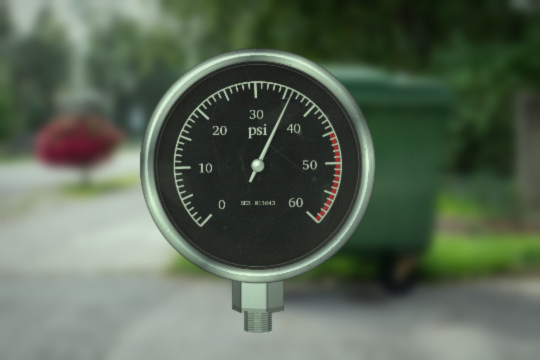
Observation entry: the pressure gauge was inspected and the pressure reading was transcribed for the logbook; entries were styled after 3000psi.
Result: 36psi
